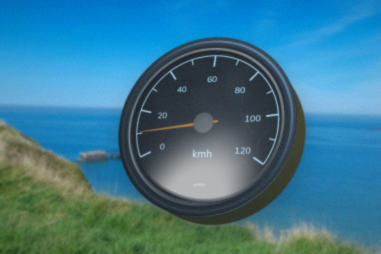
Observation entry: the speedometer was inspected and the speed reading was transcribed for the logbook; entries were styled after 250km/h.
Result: 10km/h
